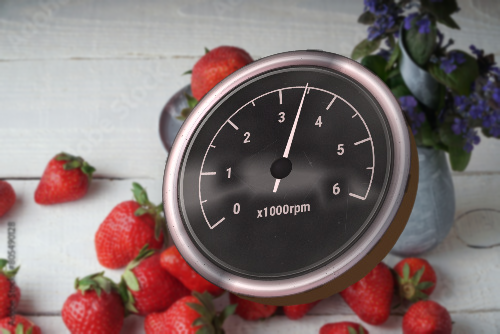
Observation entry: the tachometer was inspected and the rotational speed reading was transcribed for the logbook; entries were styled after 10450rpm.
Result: 3500rpm
